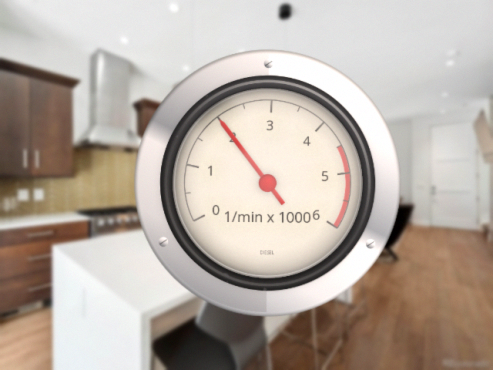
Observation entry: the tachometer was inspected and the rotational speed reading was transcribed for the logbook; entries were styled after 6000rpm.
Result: 2000rpm
